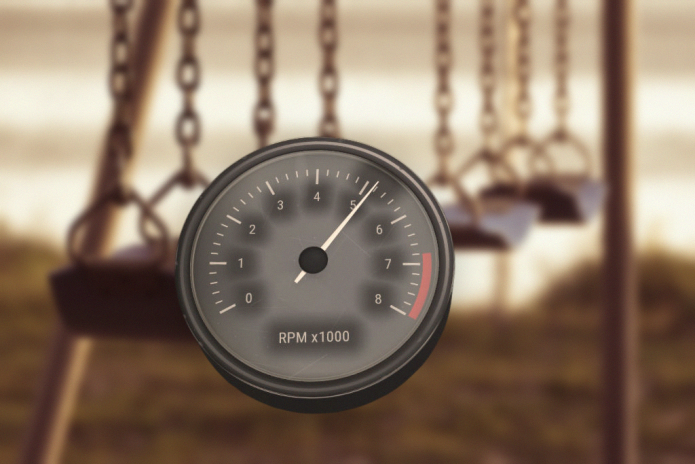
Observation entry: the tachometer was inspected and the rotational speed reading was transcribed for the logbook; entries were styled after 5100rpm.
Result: 5200rpm
